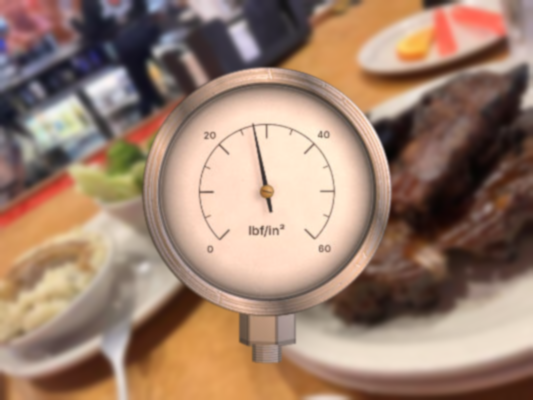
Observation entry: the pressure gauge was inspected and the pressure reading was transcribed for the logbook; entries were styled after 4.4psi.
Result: 27.5psi
